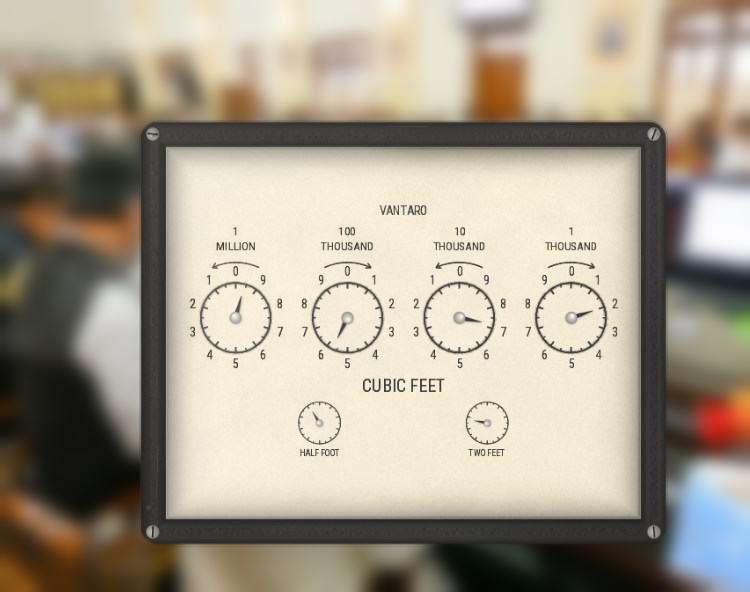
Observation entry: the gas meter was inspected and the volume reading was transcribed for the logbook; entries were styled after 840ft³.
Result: 957200ft³
